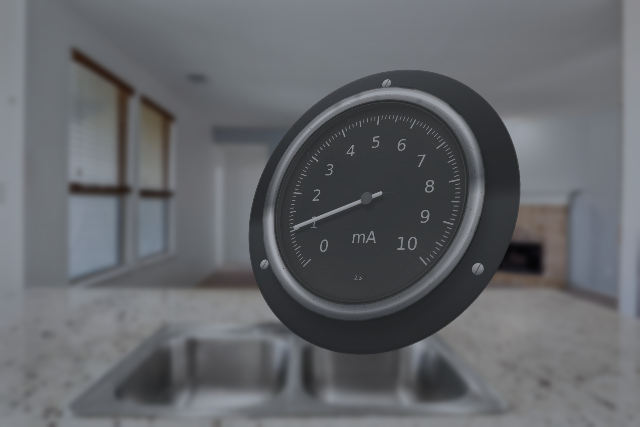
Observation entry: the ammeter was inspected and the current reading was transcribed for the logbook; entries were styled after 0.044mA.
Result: 1mA
